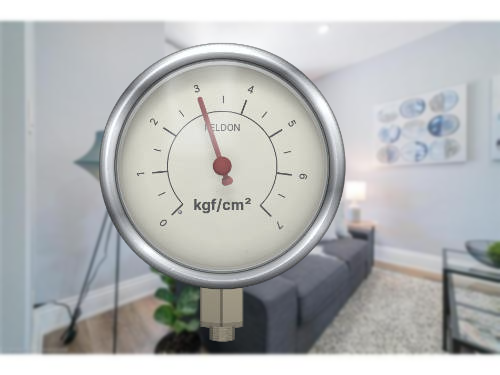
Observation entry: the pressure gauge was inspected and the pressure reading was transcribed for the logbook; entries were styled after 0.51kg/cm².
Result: 3kg/cm²
